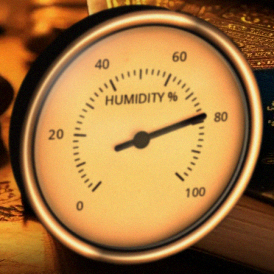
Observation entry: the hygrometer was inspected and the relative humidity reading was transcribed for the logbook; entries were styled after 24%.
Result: 78%
